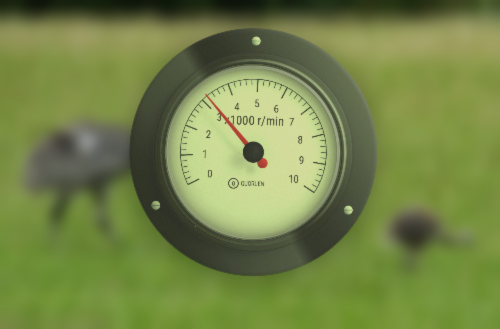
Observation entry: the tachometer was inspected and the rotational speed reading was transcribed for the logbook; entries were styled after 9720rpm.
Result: 3200rpm
